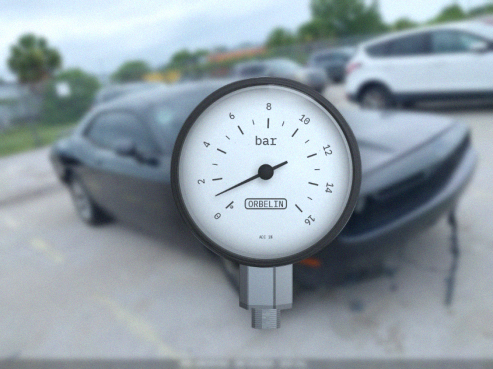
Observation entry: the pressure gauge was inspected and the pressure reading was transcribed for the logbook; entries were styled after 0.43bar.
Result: 1bar
